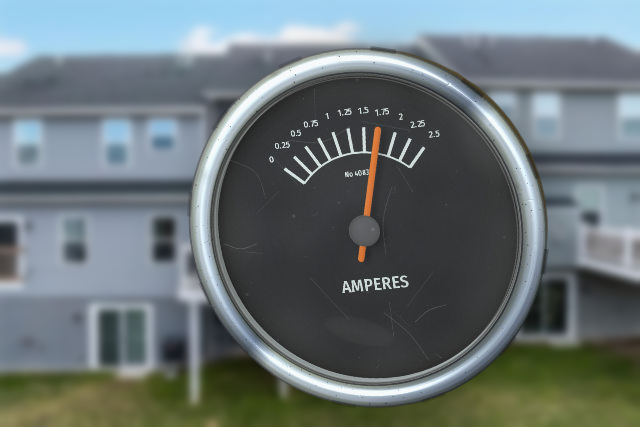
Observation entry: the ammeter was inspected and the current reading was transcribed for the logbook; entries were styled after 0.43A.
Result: 1.75A
